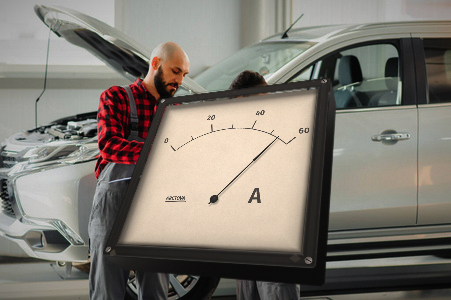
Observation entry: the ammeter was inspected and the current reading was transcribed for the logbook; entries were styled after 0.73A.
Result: 55A
